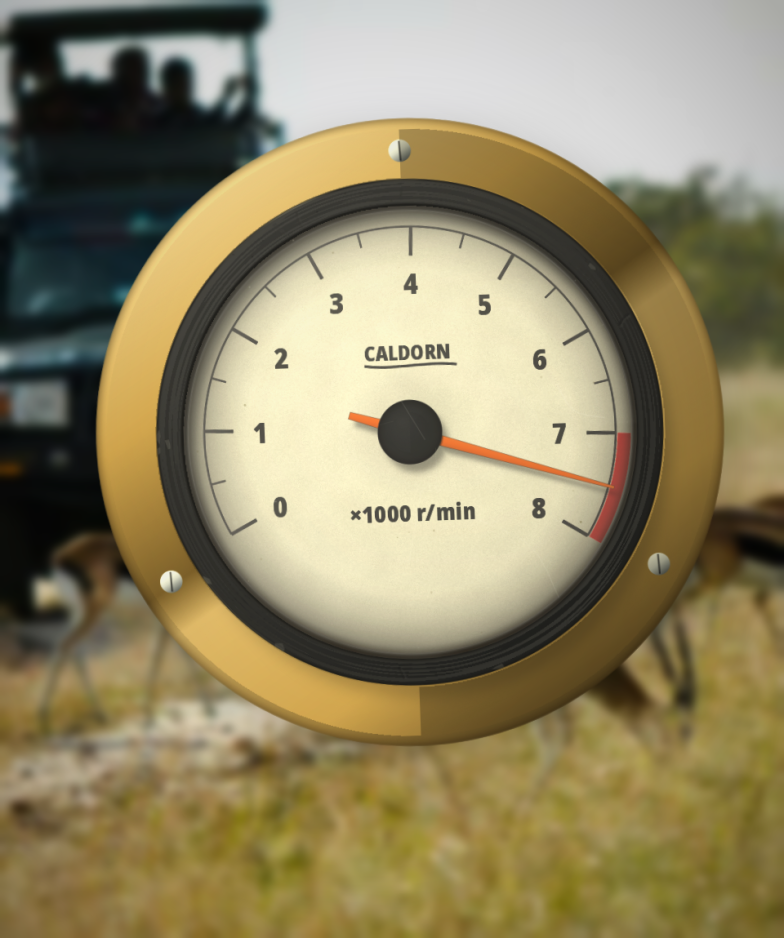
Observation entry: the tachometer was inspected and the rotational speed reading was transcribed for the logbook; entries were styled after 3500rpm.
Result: 7500rpm
